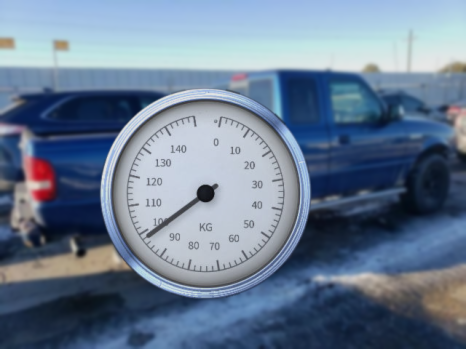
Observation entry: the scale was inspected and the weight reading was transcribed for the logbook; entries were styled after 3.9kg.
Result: 98kg
